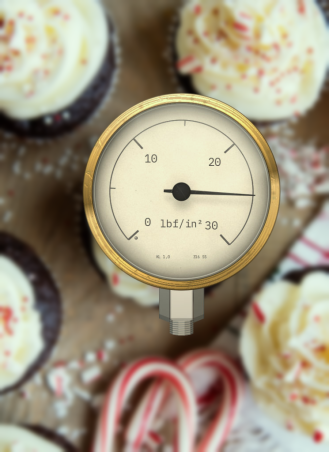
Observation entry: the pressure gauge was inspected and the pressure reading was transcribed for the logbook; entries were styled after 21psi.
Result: 25psi
